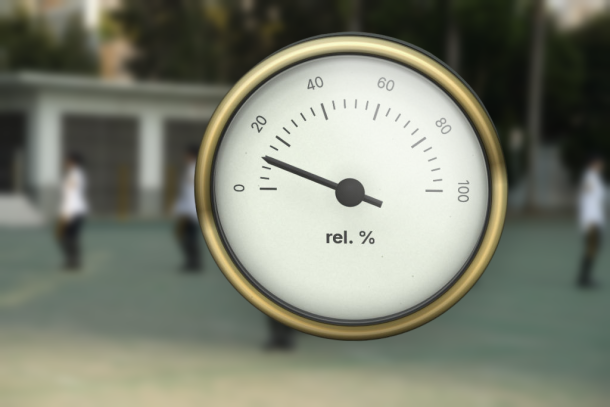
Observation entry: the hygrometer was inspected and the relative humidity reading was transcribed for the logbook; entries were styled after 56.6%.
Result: 12%
